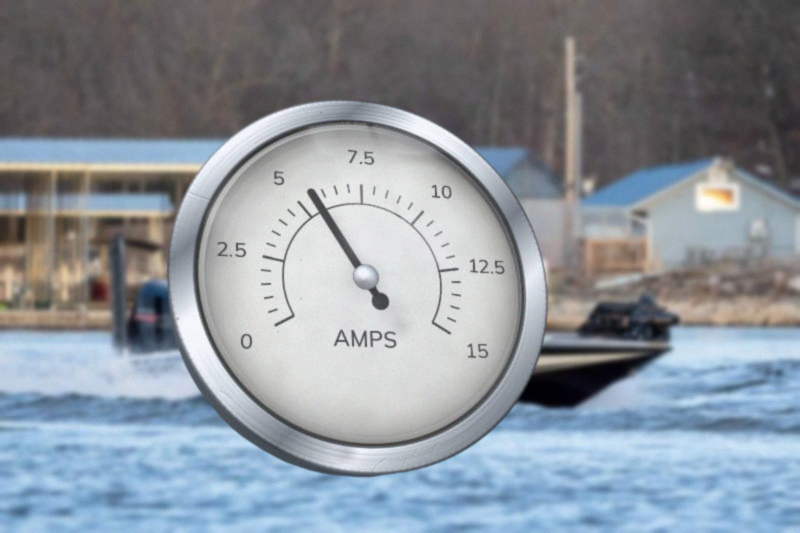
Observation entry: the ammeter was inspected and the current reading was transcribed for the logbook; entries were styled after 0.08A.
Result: 5.5A
